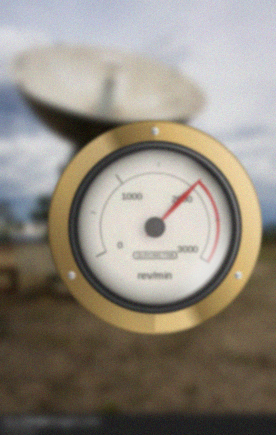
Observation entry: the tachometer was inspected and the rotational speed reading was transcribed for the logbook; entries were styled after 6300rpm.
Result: 2000rpm
